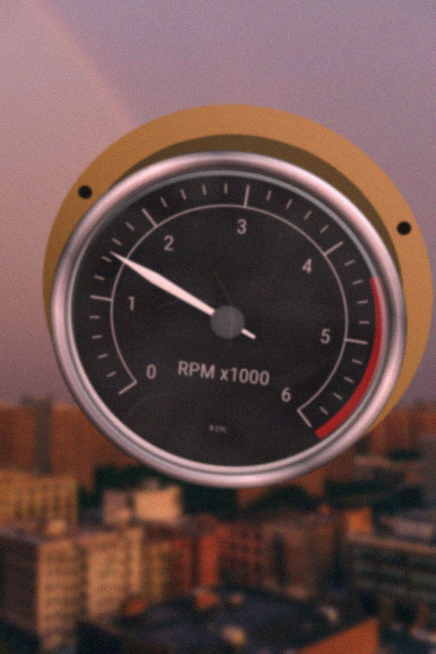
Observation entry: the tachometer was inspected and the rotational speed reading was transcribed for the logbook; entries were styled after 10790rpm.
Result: 1500rpm
